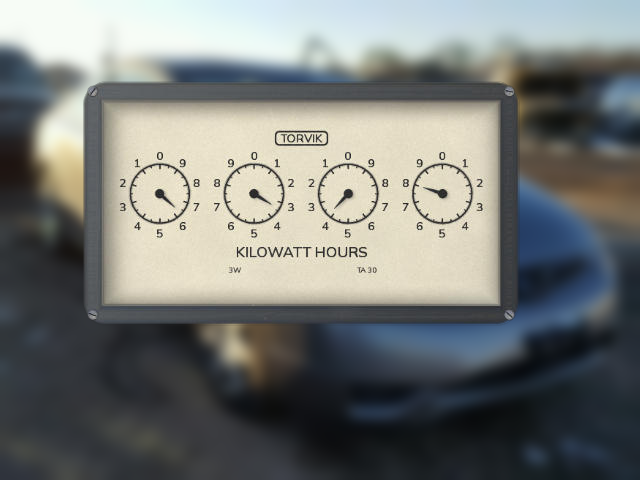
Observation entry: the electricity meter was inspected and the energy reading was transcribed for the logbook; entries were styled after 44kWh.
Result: 6338kWh
